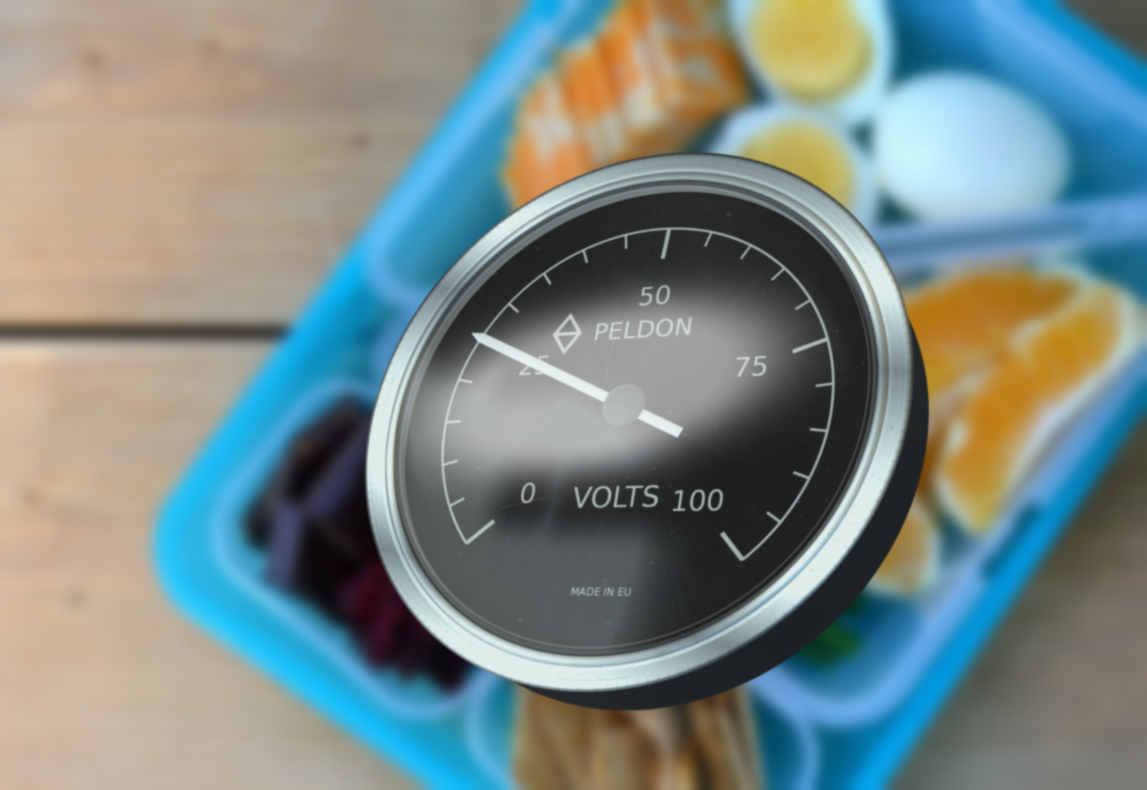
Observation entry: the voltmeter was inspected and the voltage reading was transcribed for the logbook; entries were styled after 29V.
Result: 25V
